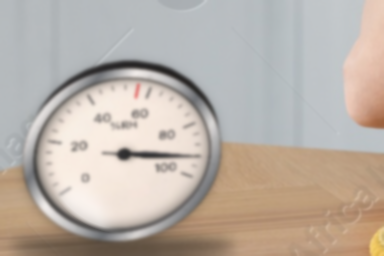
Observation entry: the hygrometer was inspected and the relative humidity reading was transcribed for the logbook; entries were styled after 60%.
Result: 92%
